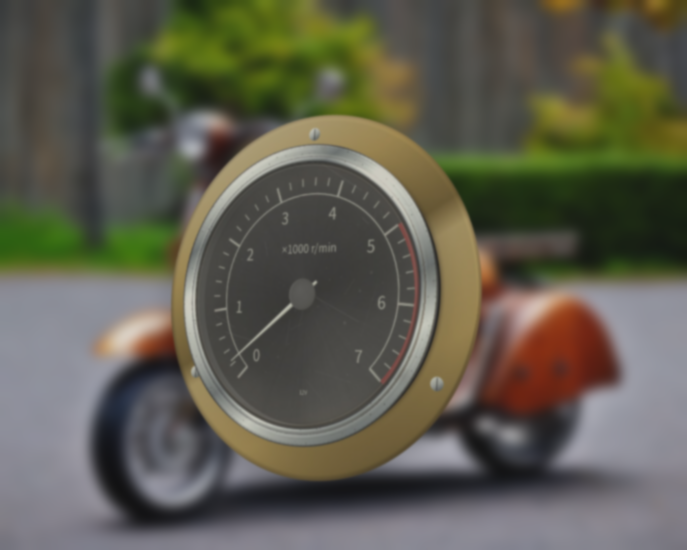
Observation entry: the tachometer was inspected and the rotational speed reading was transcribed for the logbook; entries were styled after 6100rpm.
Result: 200rpm
